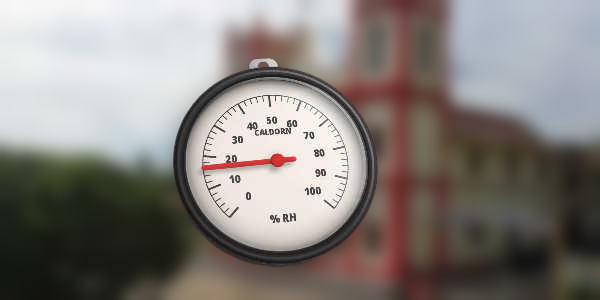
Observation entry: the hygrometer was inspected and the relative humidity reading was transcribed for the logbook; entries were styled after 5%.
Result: 16%
